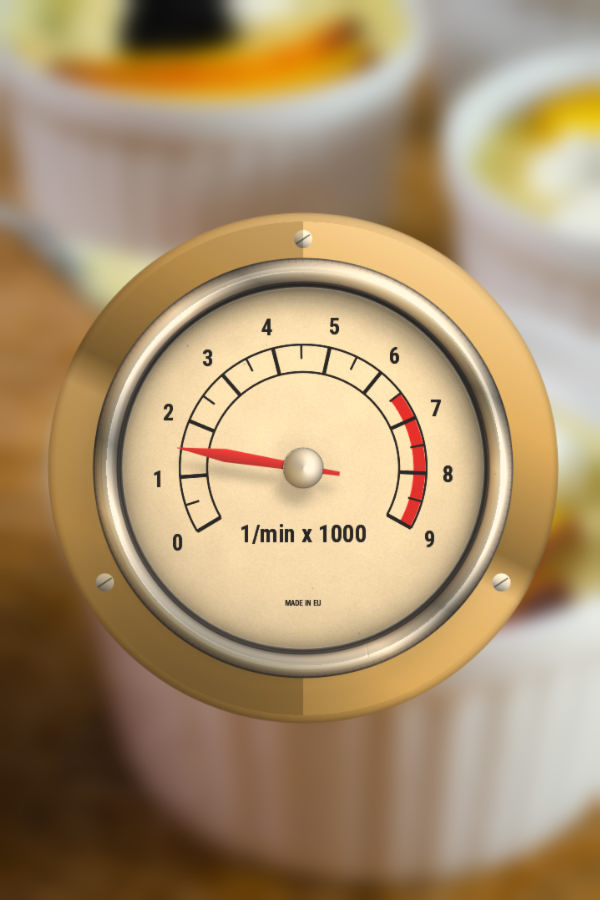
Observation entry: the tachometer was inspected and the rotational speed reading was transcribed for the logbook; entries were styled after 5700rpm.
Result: 1500rpm
